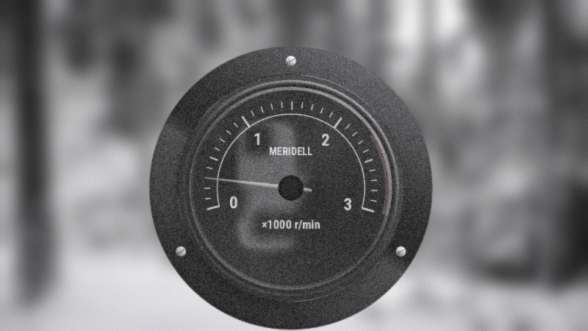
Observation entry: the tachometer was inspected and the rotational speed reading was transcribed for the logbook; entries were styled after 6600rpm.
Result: 300rpm
